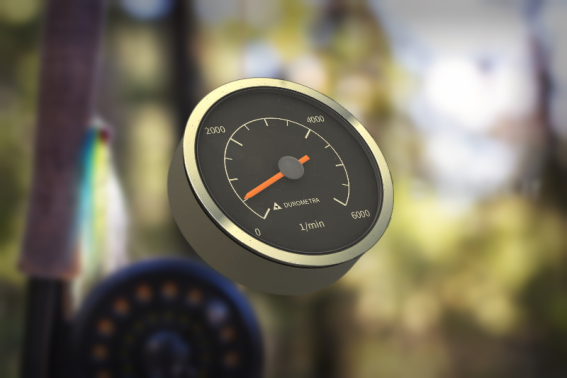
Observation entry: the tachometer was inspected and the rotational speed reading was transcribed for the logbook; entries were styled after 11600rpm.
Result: 500rpm
